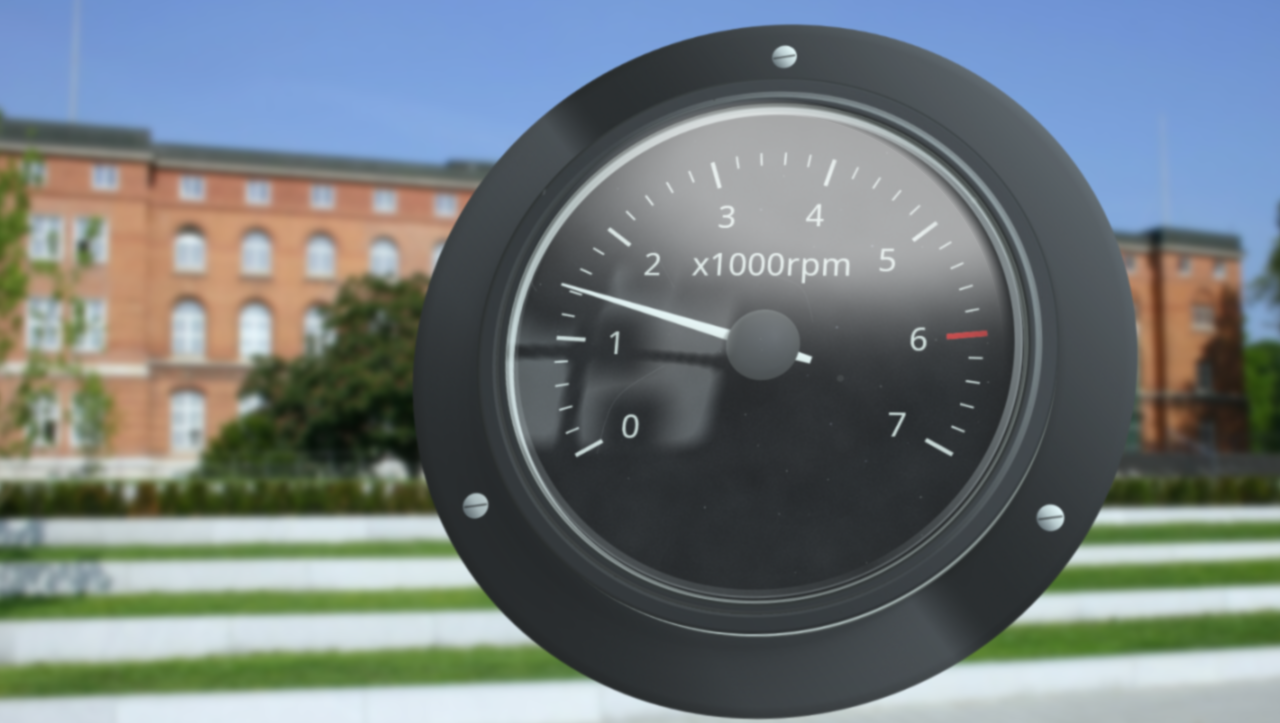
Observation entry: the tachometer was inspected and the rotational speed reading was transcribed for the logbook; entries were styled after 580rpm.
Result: 1400rpm
